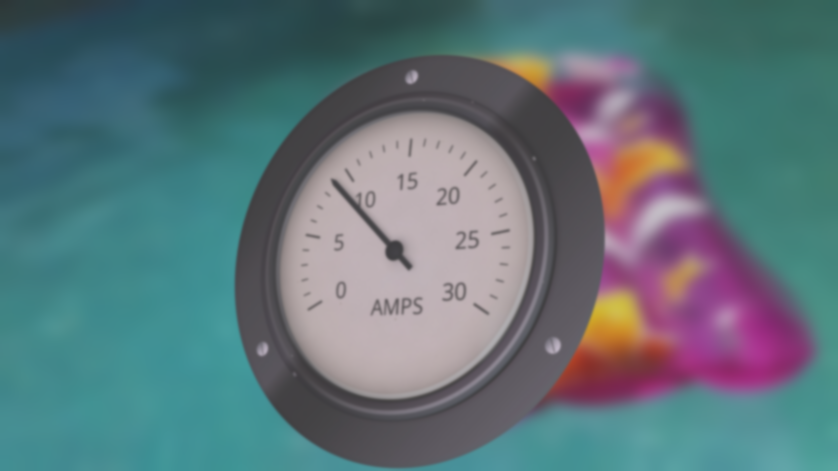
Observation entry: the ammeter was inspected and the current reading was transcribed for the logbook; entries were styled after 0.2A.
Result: 9A
